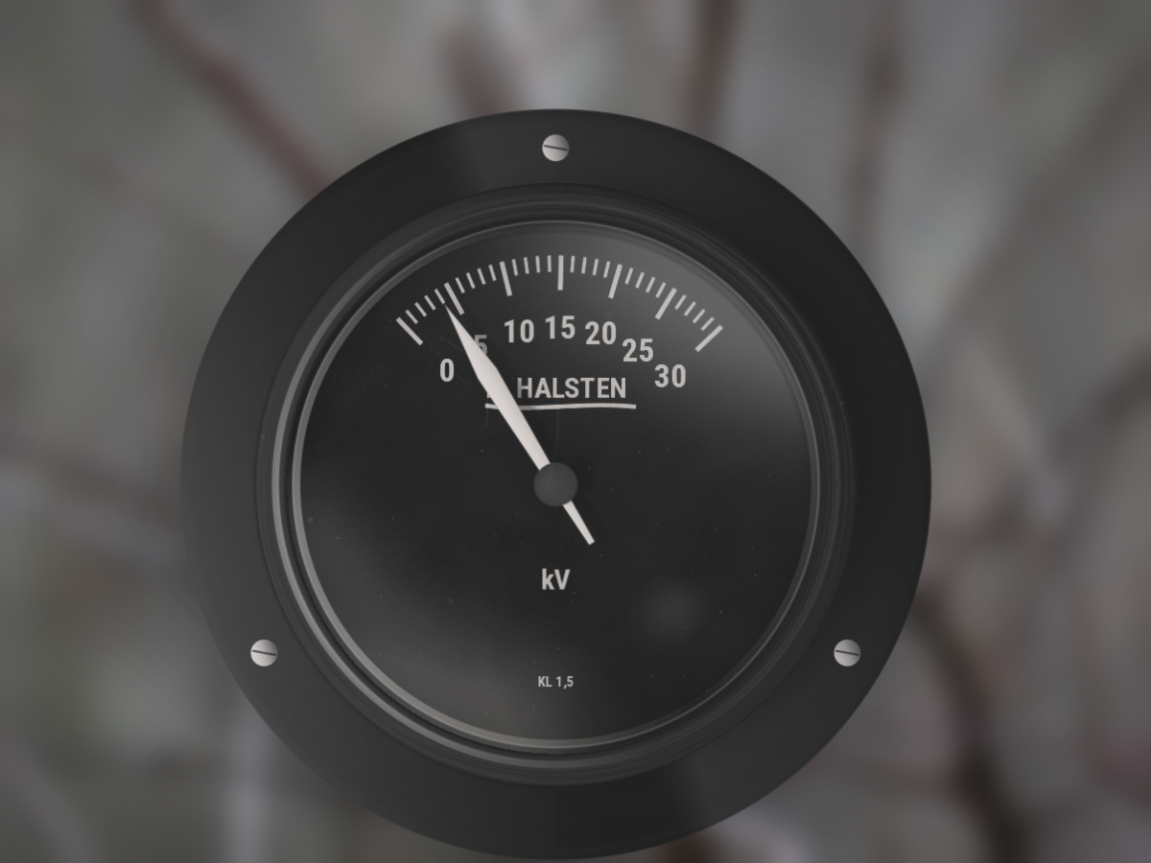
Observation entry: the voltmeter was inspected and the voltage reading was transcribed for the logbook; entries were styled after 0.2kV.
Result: 4kV
